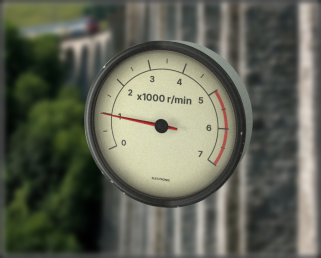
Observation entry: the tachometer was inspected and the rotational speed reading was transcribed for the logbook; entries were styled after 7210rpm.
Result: 1000rpm
